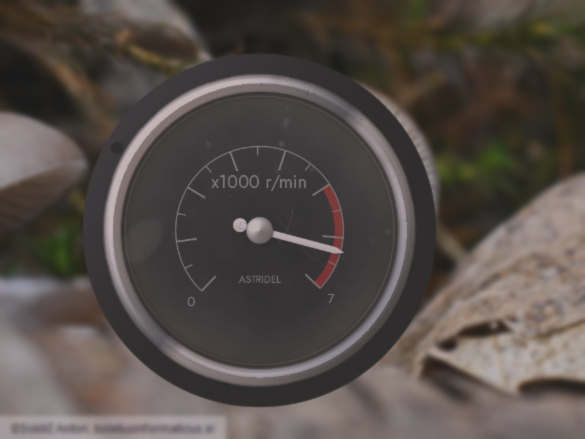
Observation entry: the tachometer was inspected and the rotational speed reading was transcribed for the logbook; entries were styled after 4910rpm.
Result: 6250rpm
